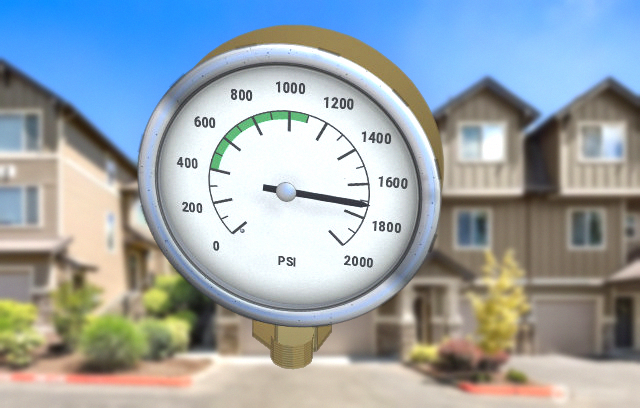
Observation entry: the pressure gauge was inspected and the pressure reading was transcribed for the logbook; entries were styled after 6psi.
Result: 1700psi
